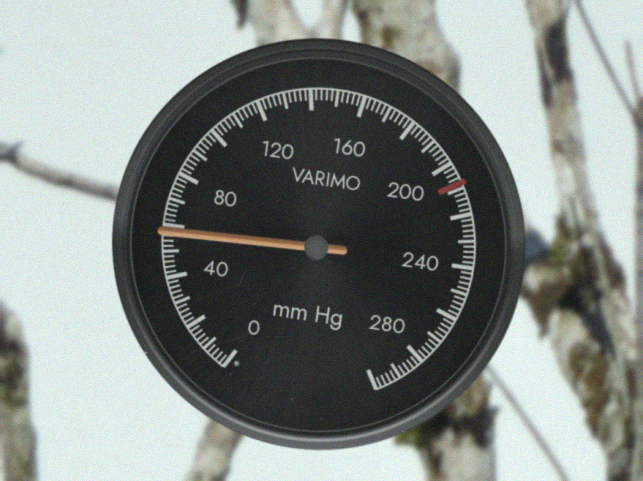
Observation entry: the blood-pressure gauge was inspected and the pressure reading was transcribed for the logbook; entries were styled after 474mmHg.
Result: 58mmHg
